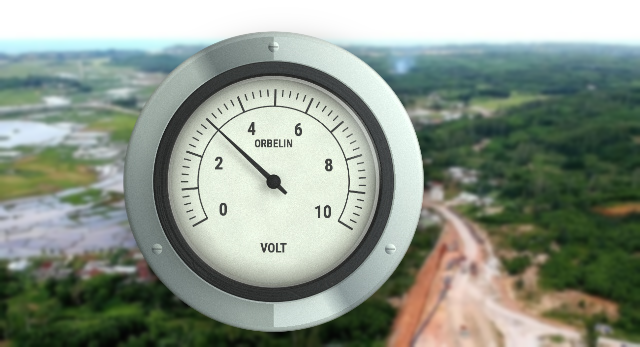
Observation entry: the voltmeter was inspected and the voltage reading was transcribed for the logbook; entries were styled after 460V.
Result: 3V
